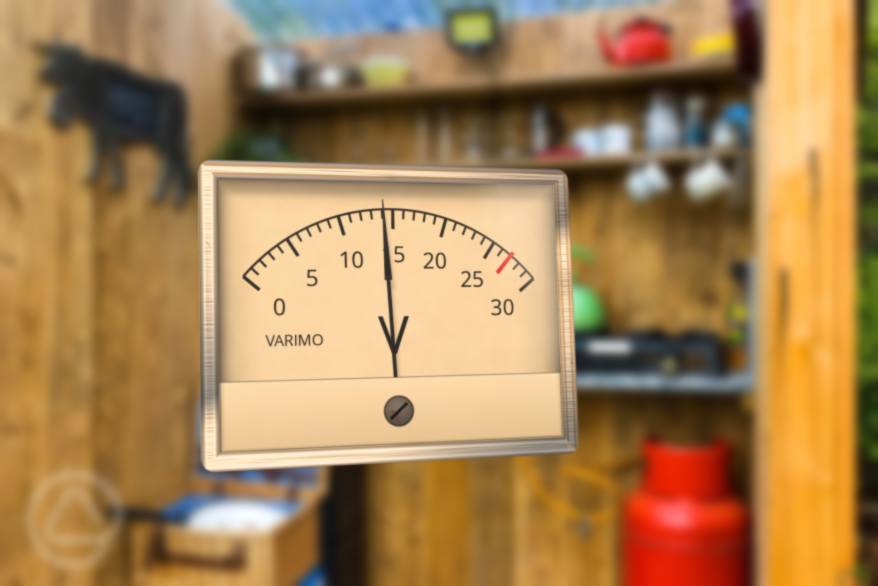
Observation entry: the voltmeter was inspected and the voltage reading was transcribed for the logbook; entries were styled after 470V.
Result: 14V
